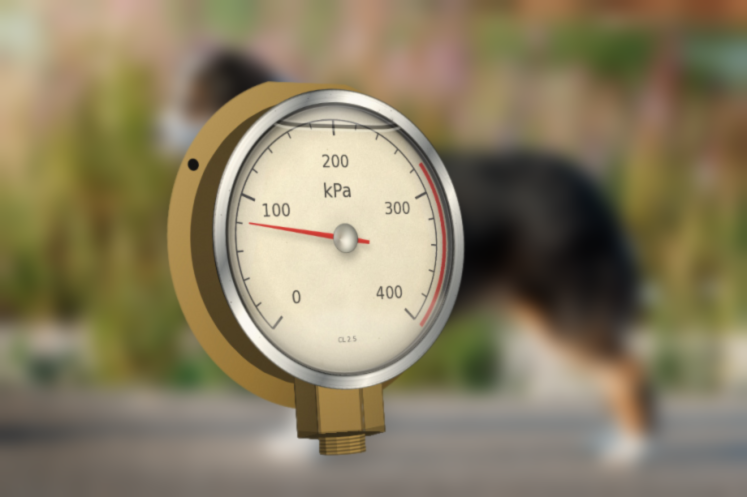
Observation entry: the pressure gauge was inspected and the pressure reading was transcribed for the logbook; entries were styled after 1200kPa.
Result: 80kPa
